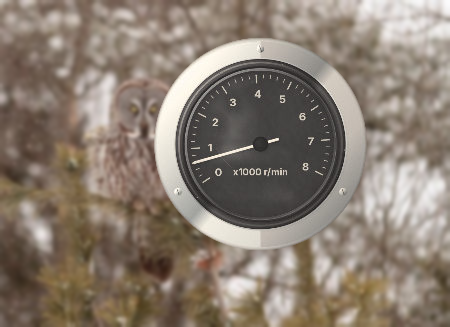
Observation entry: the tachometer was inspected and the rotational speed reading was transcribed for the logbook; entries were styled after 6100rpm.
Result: 600rpm
